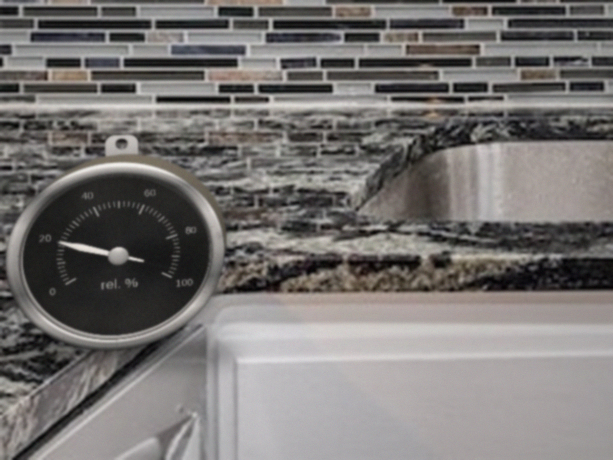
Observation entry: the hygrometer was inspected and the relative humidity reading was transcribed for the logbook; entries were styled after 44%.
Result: 20%
